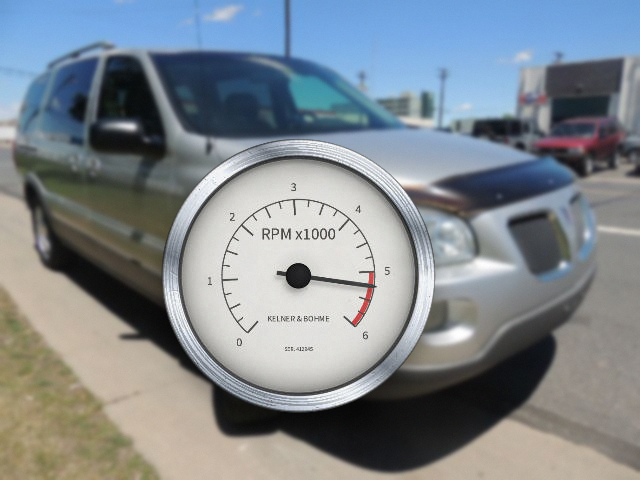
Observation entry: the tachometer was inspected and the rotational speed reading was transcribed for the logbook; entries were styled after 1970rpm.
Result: 5250rpm
